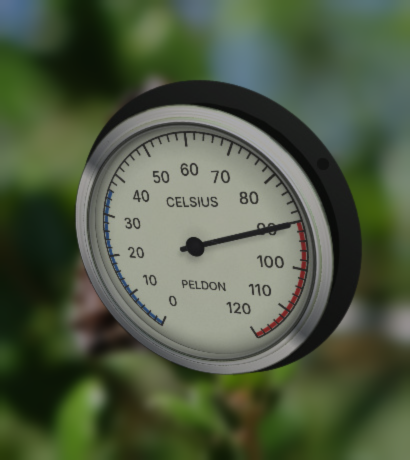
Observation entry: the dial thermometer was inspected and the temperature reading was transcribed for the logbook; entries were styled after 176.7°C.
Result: 90°C
